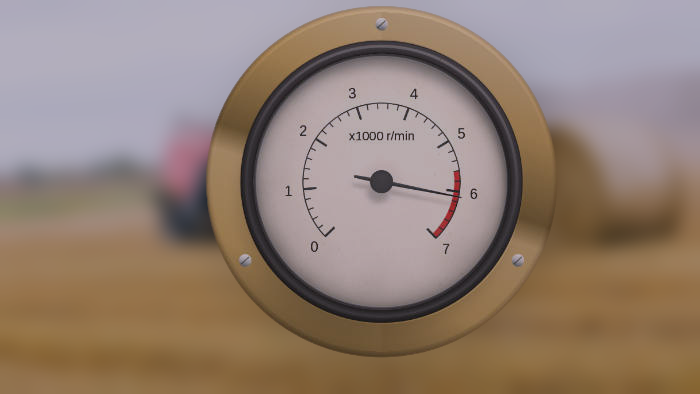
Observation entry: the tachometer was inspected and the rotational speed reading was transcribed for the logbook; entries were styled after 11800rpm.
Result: 6100rpm
